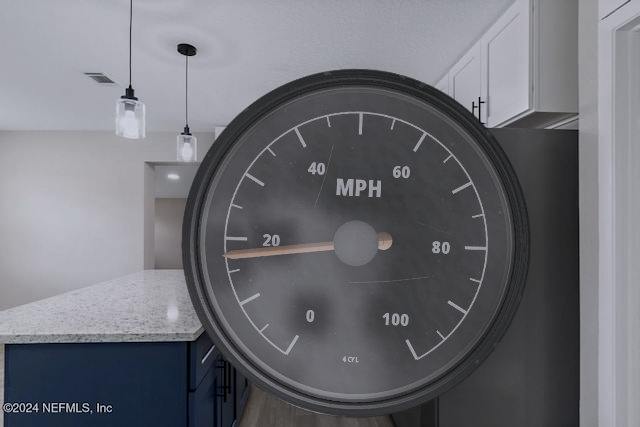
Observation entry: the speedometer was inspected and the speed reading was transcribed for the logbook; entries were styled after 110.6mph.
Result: 17.5mph
